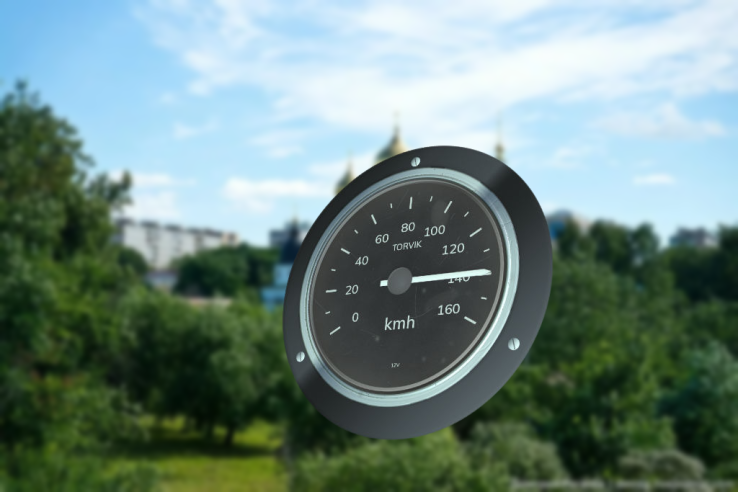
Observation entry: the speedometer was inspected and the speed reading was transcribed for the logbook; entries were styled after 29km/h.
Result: 140km/h
